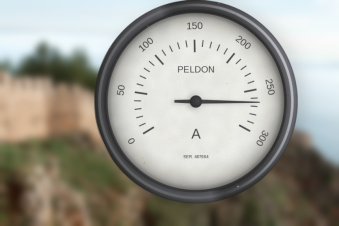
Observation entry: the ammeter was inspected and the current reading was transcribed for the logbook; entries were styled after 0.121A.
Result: 265A
